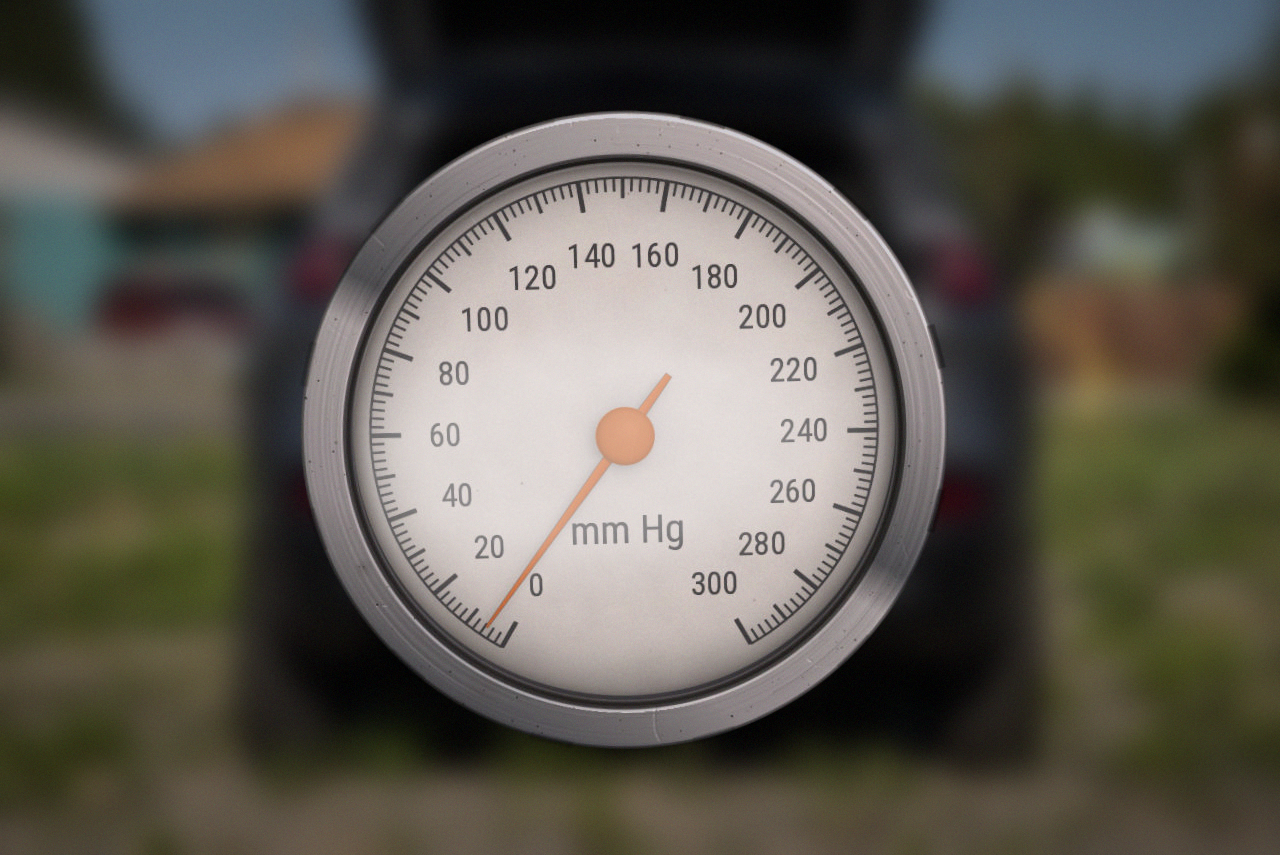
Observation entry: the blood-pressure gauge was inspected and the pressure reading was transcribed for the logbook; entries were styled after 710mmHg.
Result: 6mmHg
